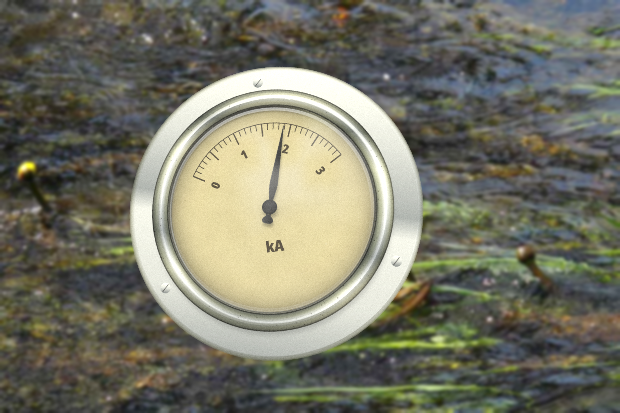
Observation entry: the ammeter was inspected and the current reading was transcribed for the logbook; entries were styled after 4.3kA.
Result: 1.9kA
